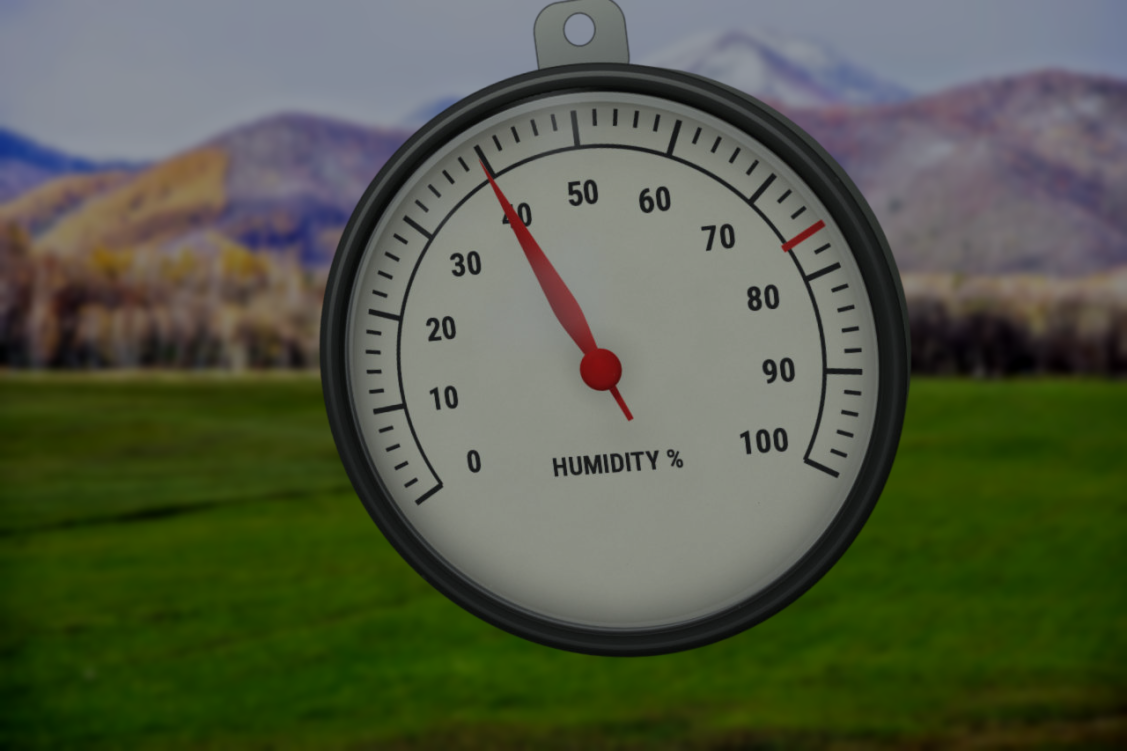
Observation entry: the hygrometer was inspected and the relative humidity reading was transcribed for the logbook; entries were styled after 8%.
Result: 40%
